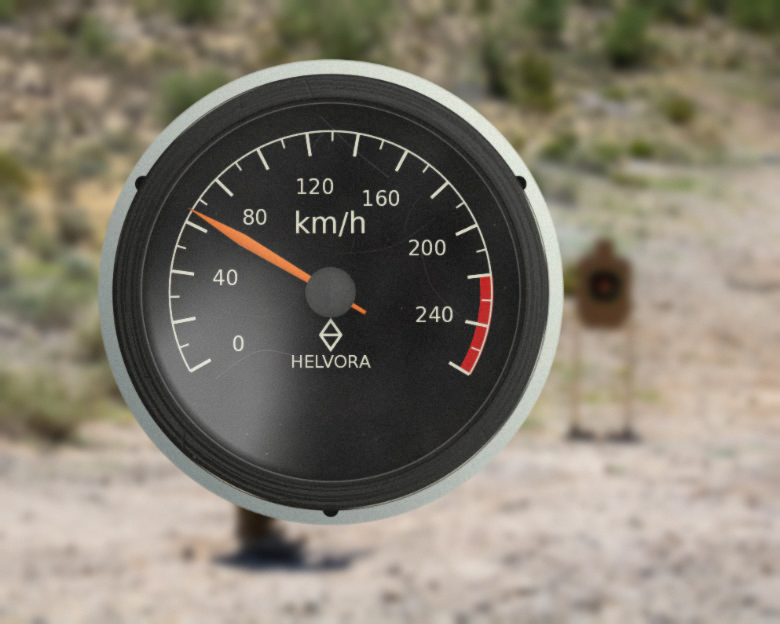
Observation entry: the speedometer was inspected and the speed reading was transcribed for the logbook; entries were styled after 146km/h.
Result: 65km/h
